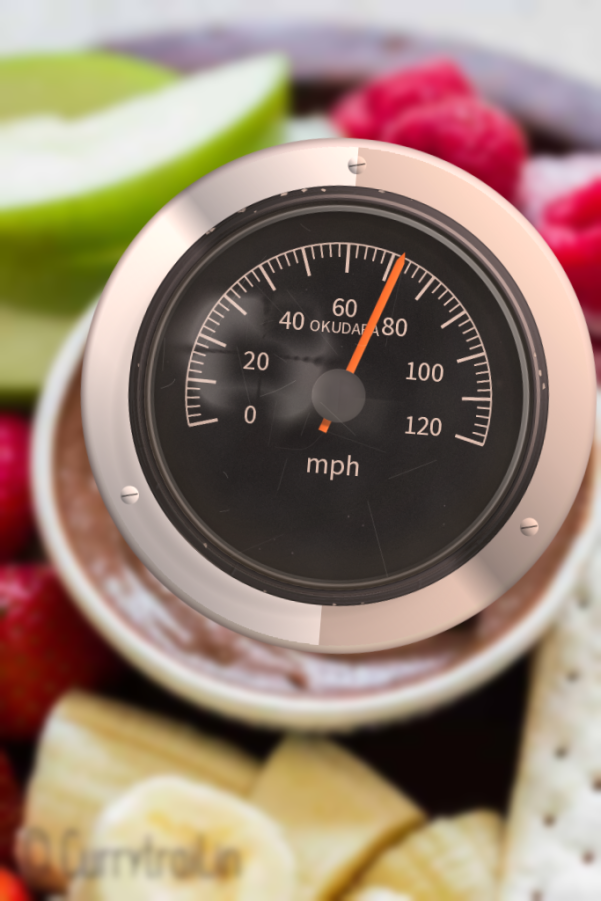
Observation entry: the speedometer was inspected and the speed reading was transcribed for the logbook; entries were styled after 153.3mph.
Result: 72mph
